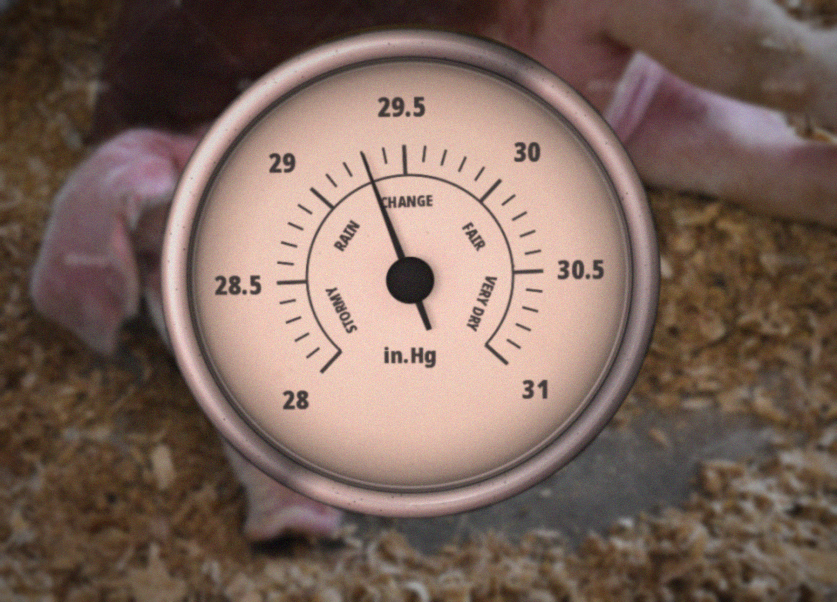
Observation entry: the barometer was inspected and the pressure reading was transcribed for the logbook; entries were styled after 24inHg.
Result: 29.3inHg
